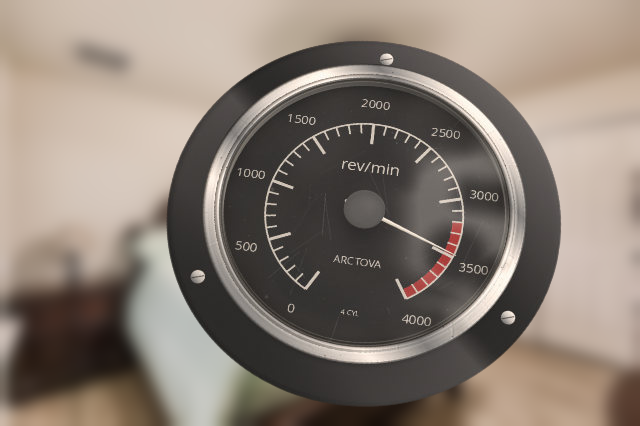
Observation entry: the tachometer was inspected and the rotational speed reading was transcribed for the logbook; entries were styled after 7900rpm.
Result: 3500rpm
